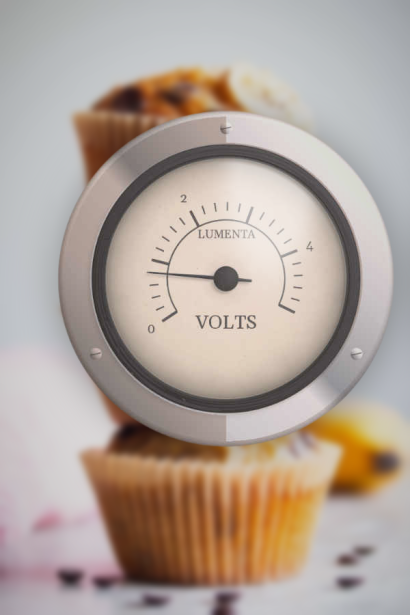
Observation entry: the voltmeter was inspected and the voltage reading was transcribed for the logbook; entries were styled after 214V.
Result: 0.8V
